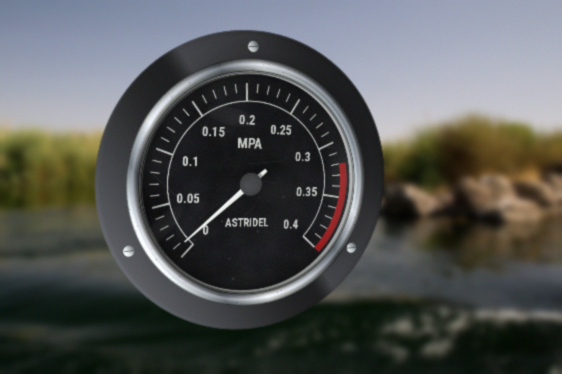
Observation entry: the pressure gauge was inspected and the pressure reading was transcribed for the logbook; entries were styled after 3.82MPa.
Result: 0.01MPa
